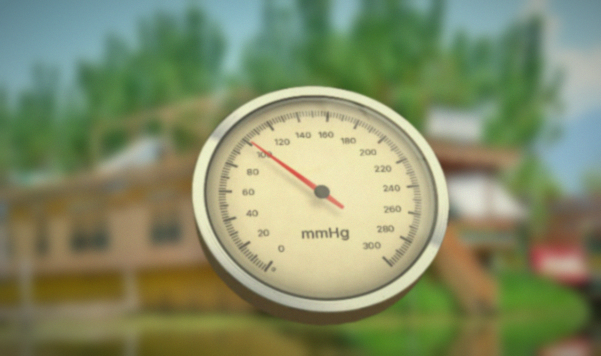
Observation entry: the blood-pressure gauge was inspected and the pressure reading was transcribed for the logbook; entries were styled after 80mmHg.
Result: 100mmHg
